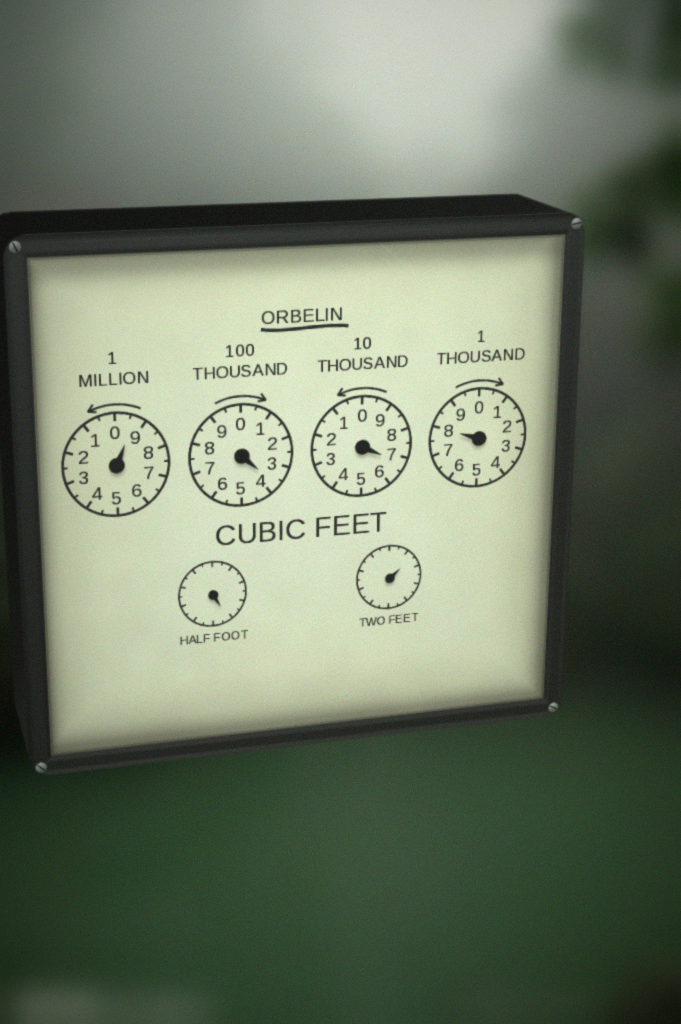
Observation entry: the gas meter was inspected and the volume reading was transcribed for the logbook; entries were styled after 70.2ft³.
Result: 936800ft³
